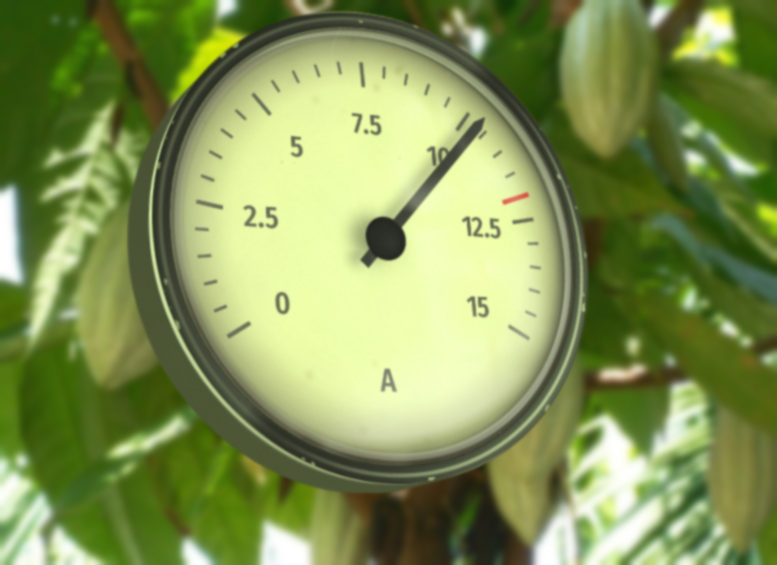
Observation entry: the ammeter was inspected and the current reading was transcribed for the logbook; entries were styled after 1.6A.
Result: 10.25A
